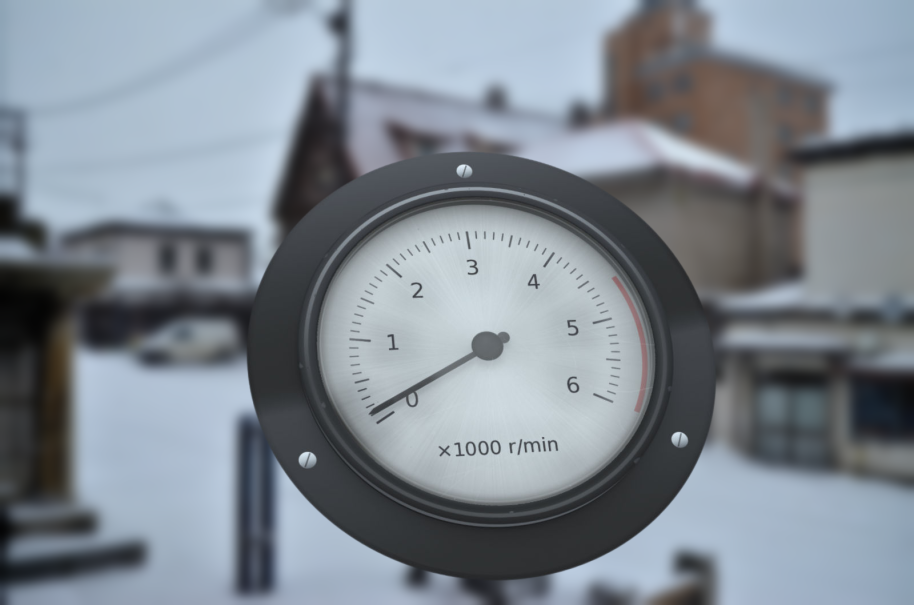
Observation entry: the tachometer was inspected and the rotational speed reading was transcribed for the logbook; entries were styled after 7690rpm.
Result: 100rpm
